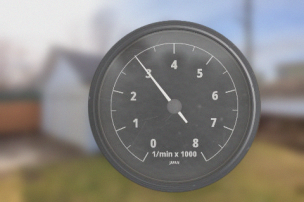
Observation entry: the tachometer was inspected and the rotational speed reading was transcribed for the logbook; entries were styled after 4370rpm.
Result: 3000rpm
